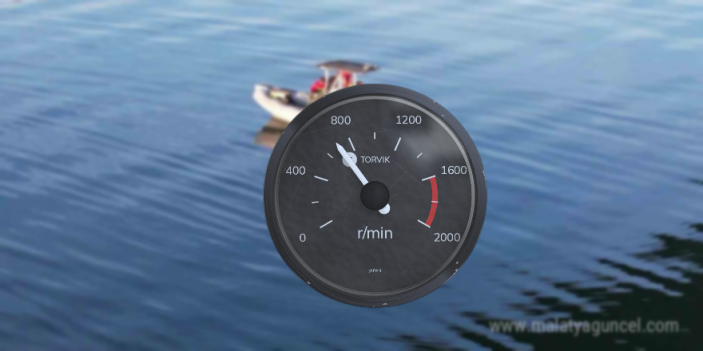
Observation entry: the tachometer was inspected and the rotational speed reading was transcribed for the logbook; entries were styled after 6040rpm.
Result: 700rpm
